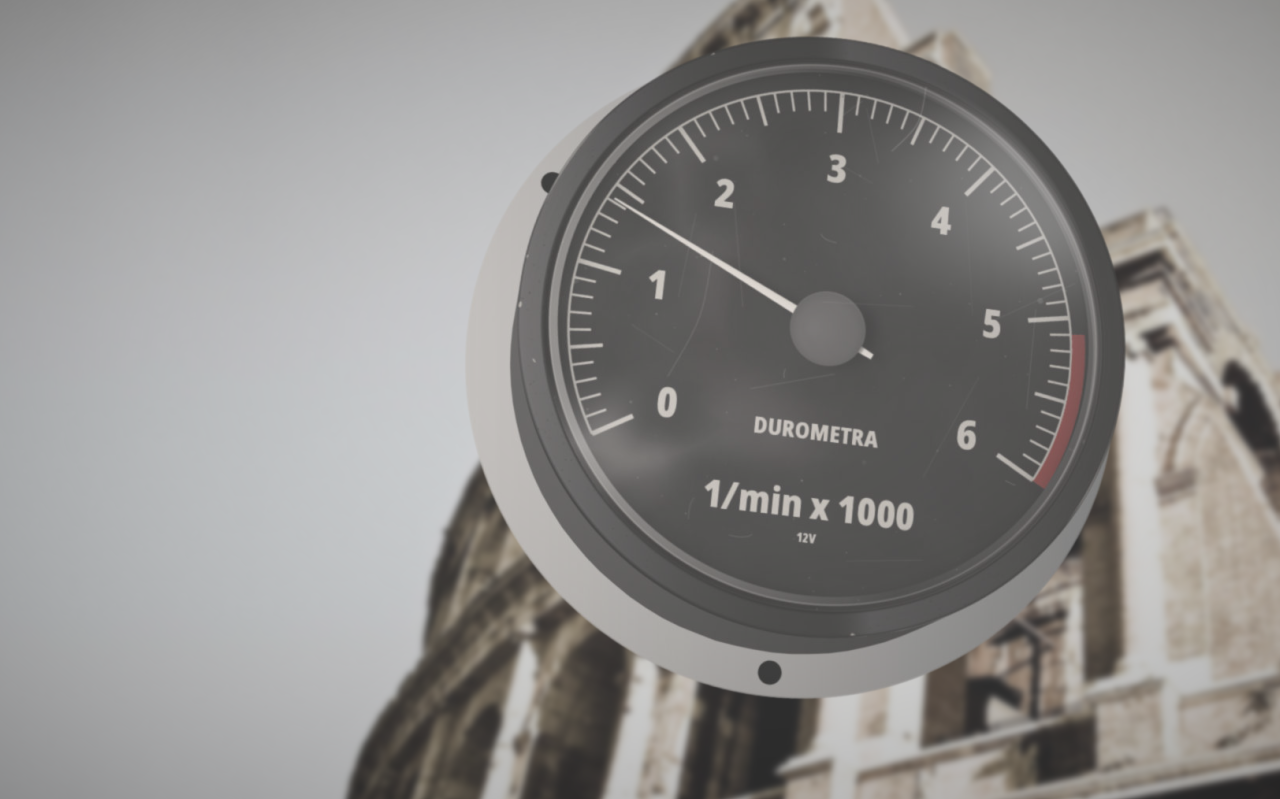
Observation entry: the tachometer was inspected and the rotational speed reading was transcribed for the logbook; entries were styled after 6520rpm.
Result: 1400rpm
